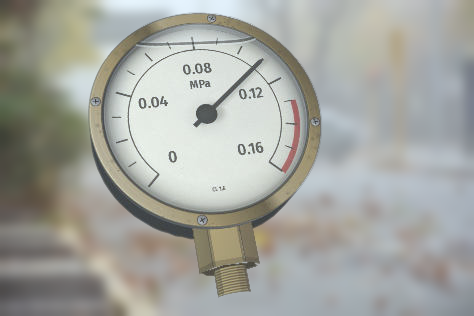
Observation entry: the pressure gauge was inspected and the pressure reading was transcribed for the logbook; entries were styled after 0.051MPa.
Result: 0.11MPa
